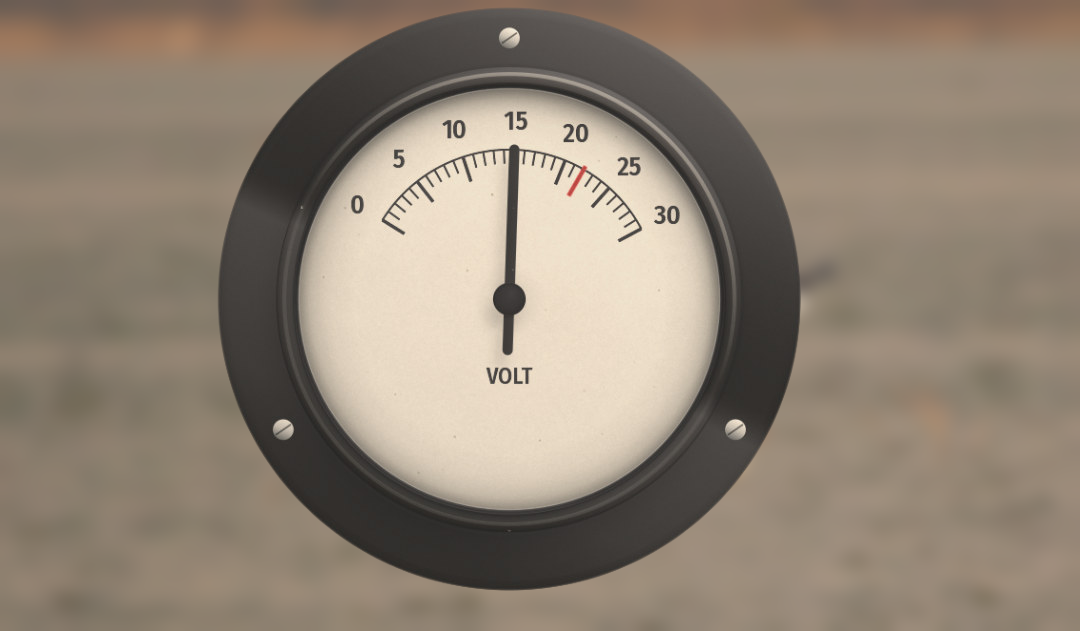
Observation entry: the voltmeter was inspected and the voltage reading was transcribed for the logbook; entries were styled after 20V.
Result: 15V
